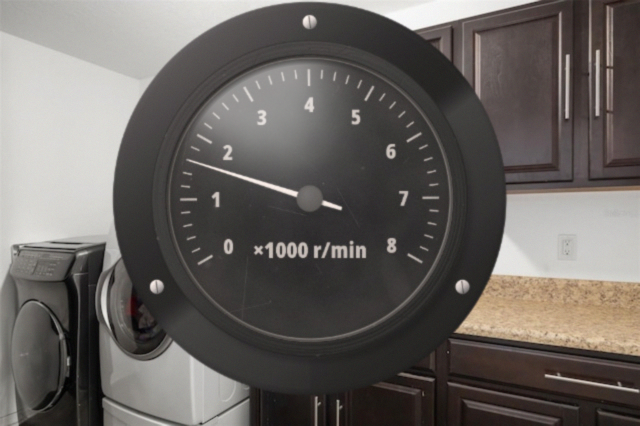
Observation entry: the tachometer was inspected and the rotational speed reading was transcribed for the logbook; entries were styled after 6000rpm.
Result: 1600rpm
